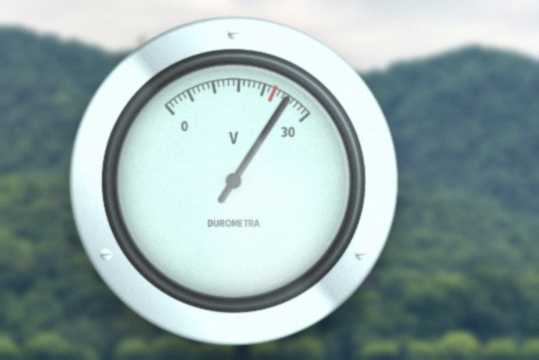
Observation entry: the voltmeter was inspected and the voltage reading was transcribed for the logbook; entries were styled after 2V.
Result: 25V
